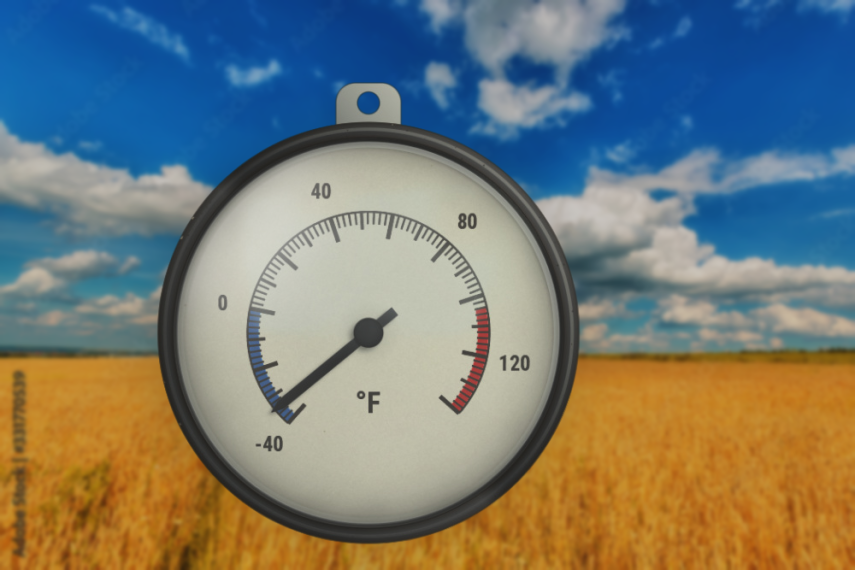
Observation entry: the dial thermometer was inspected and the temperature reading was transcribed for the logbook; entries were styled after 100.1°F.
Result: -34°F
